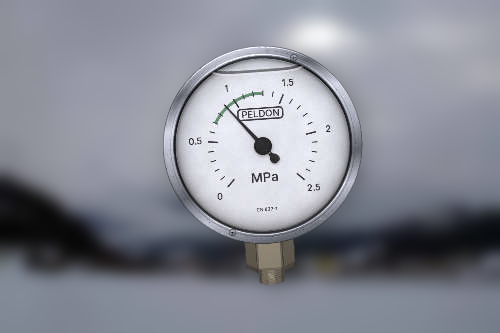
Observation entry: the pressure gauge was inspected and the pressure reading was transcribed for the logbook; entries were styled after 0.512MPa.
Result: 0.9MPa
